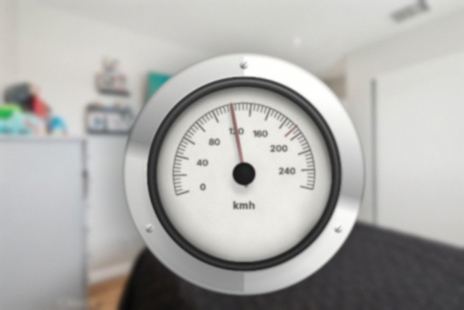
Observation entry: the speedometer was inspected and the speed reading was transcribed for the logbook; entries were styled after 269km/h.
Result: 120km/h
